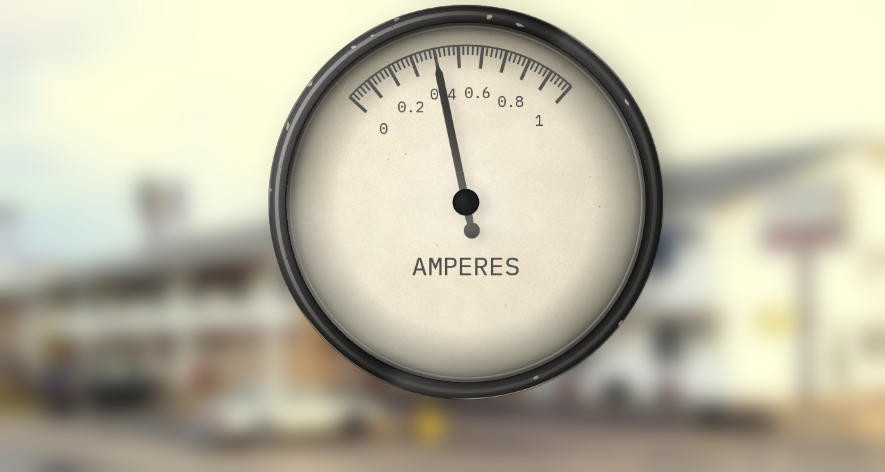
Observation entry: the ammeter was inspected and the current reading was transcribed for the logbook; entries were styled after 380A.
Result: 0.4A
